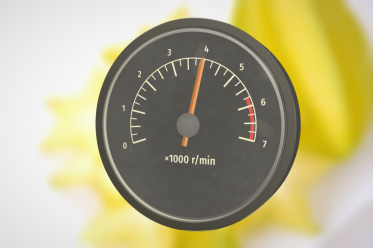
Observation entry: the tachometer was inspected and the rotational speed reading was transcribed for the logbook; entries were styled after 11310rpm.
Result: 4000rpm
